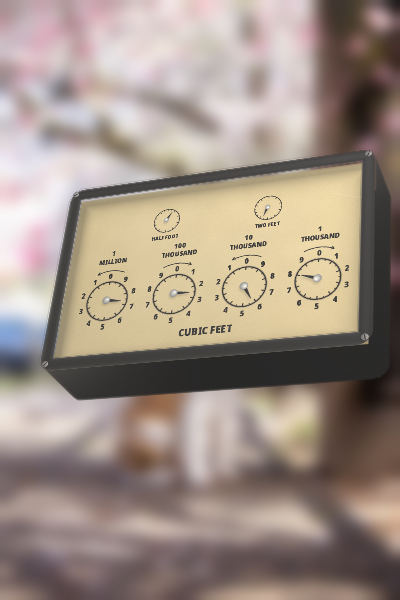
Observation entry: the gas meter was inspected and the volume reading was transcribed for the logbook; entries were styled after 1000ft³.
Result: 725800ft³
